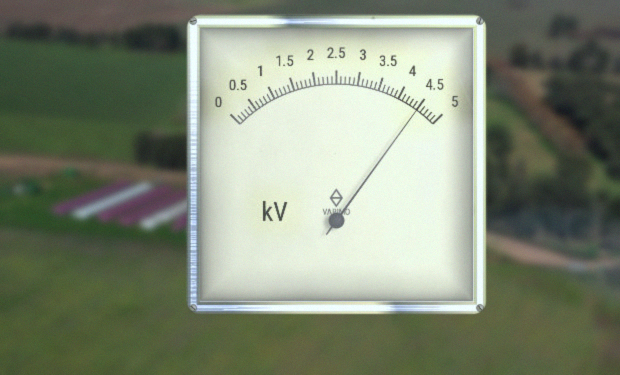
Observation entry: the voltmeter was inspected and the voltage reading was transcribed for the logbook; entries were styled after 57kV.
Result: 4.5kV
